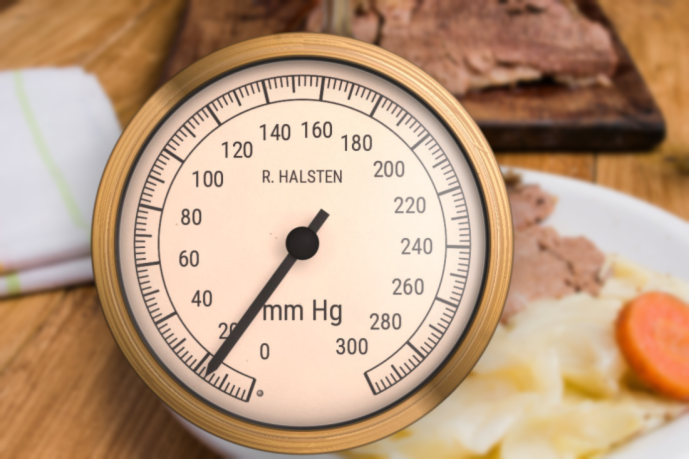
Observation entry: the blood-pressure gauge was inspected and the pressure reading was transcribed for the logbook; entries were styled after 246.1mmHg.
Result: 16mmHg
